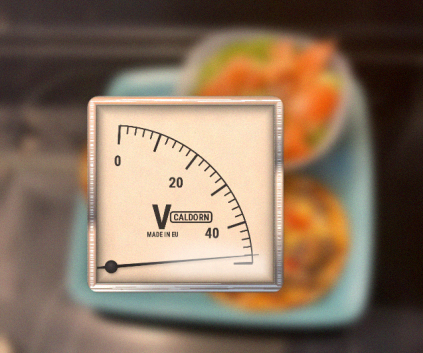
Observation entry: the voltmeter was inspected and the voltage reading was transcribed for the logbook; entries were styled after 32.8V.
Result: 48V
